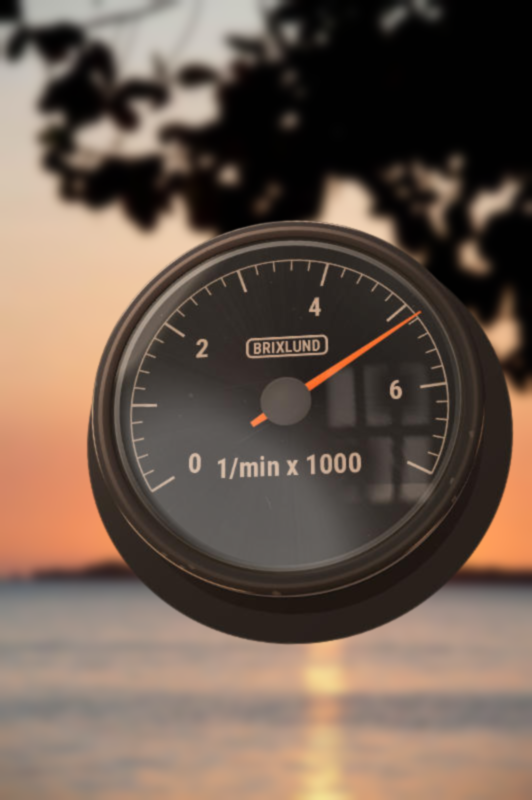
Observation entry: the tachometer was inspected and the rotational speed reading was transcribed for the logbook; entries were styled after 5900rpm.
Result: 5200rpm
